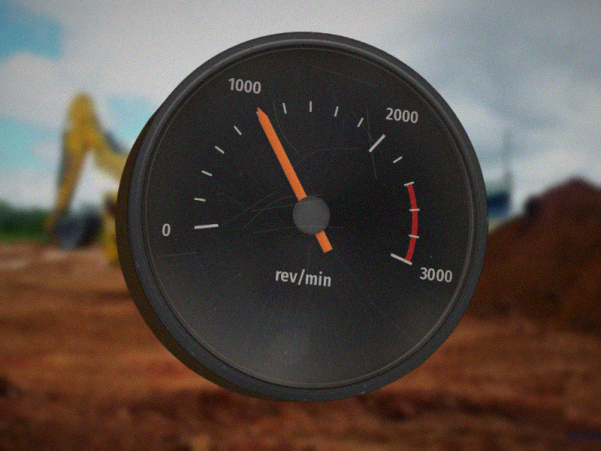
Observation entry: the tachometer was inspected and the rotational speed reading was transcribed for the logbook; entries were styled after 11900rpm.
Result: 1000rpm
